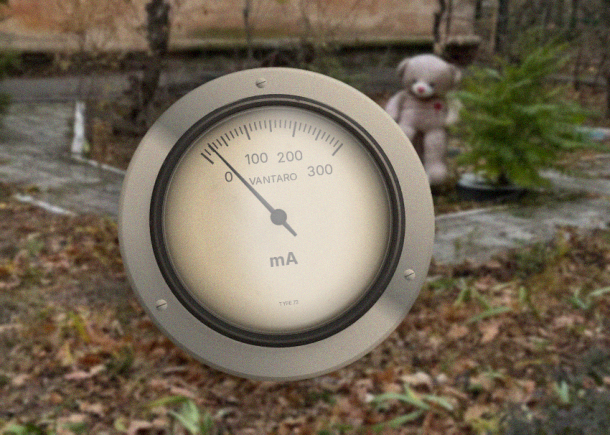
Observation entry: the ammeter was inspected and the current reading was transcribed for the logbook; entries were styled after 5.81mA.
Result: 20mA
